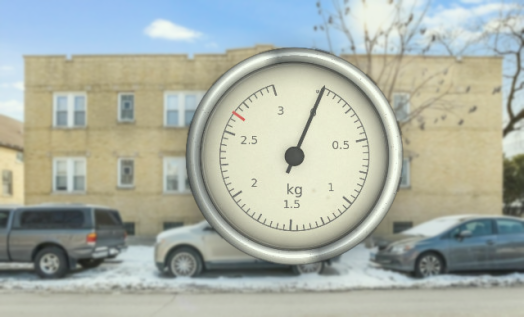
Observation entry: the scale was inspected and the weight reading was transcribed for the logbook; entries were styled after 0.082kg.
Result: 0kg
